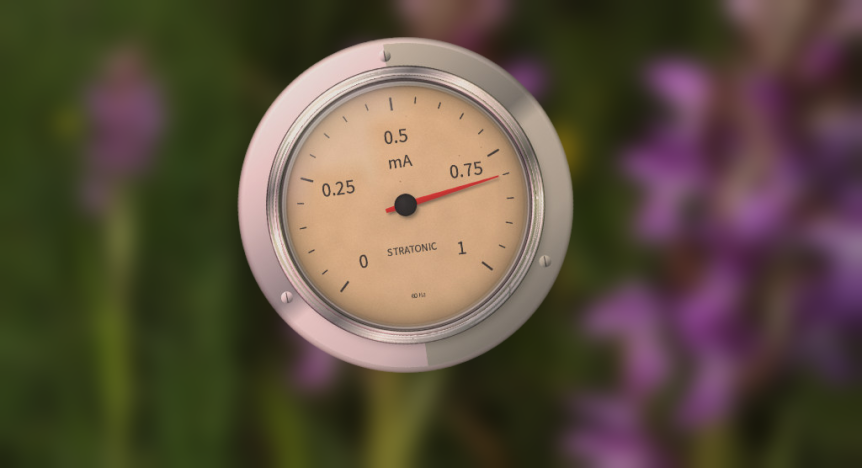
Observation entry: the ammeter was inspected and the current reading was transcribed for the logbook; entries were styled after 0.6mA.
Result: 0.8mA
